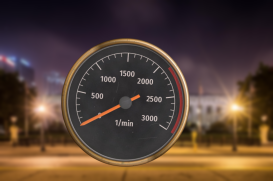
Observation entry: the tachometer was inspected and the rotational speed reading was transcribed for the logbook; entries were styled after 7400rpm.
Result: 0rpm
